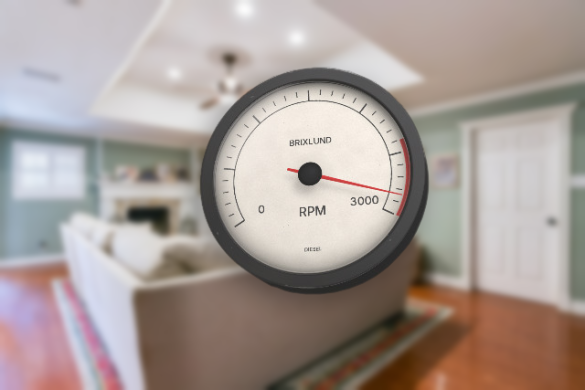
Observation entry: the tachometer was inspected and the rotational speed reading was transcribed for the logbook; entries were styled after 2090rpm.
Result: 2850rpm
